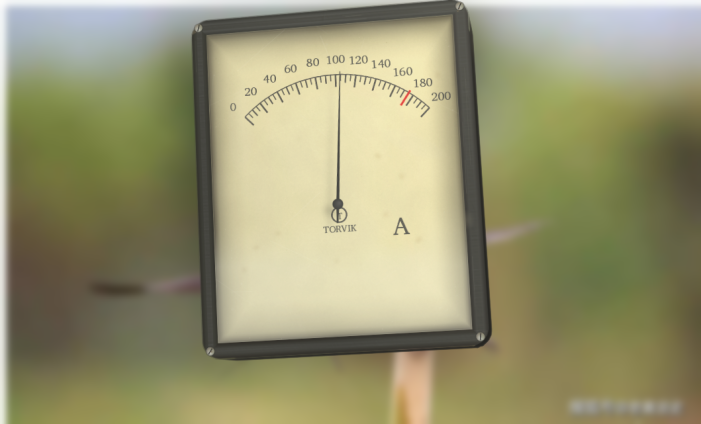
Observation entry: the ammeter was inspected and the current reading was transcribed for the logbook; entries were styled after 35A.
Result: 105A
